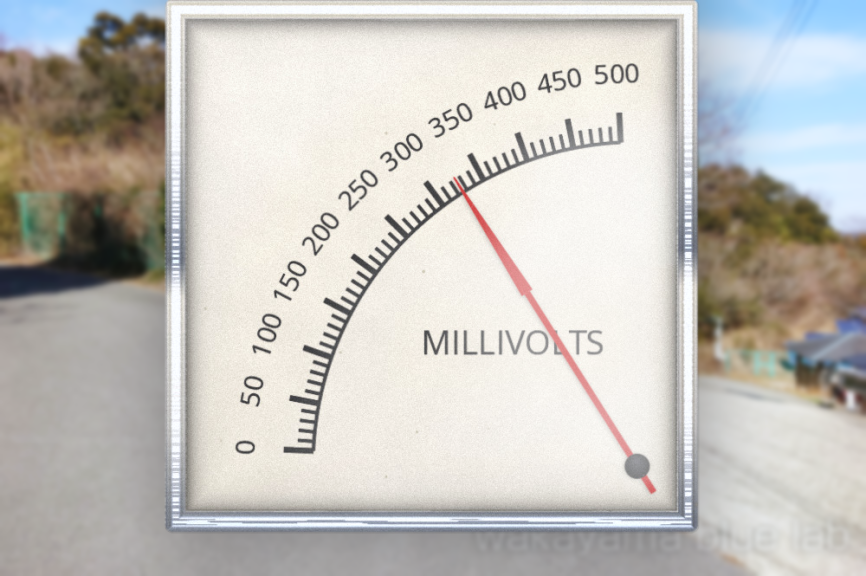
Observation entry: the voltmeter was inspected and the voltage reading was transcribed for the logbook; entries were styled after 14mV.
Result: 325mV
